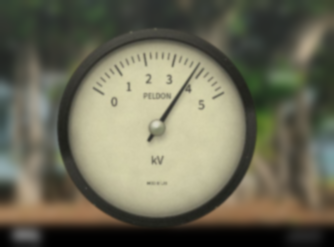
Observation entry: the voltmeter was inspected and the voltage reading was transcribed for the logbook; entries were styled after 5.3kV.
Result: 3.8kV
